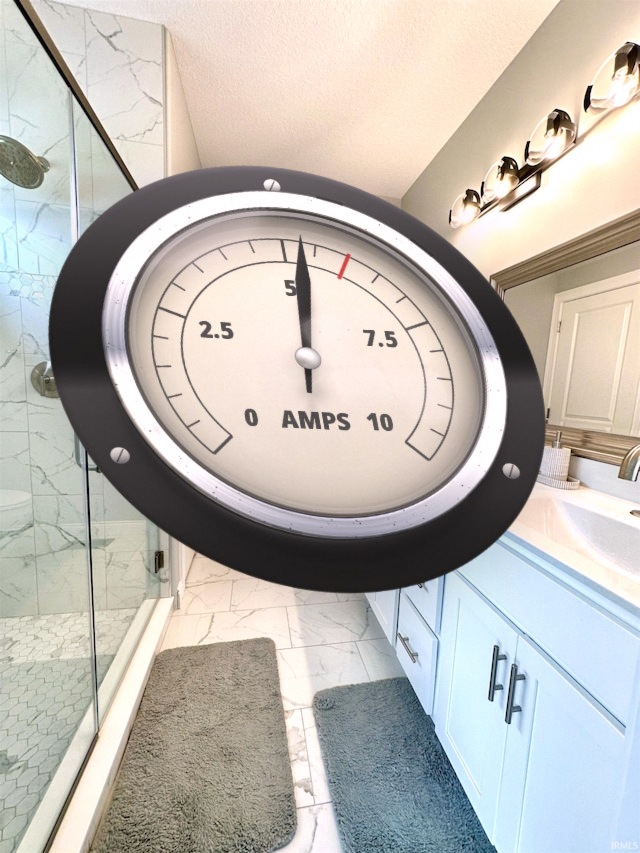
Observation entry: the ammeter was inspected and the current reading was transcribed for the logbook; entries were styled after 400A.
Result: 5.25A
